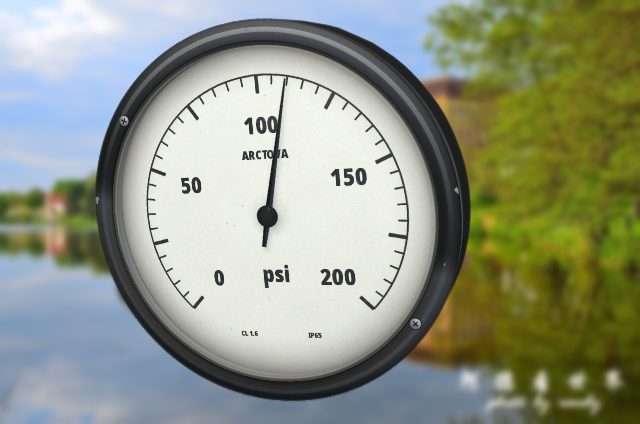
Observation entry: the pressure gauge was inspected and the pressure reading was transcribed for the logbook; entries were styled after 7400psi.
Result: 110psi
